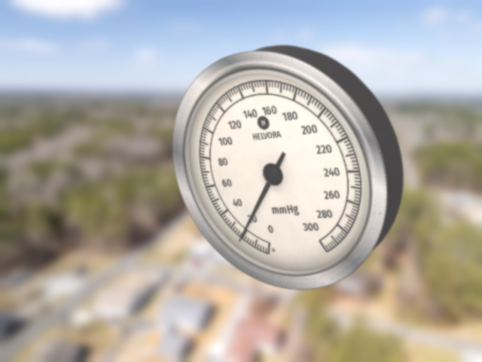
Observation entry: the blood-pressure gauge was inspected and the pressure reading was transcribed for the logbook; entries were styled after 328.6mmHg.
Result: 20mmHg
